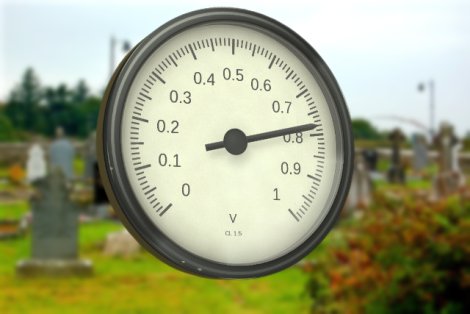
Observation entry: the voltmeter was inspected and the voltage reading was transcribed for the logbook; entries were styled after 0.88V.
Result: 0.78V
